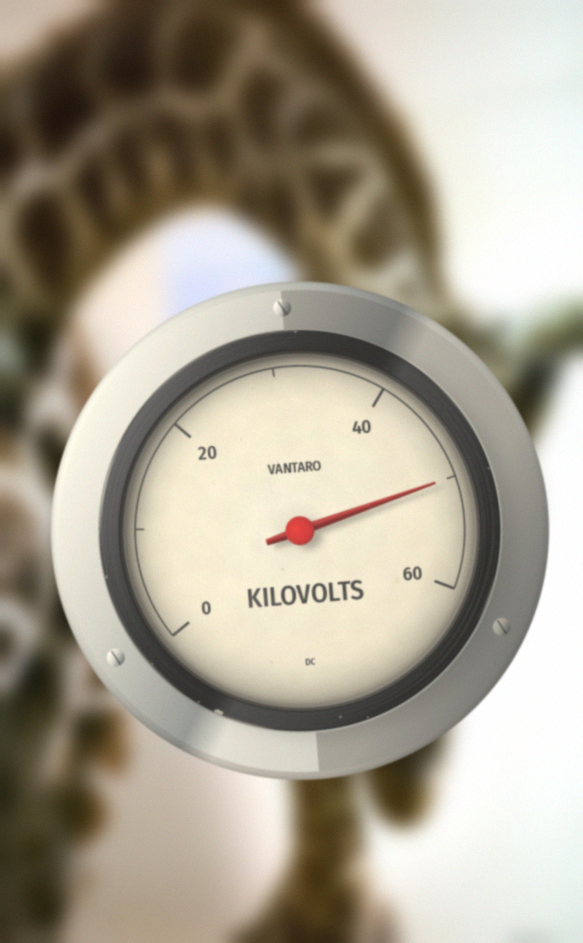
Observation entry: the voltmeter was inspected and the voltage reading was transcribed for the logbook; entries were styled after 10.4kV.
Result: 50kV
